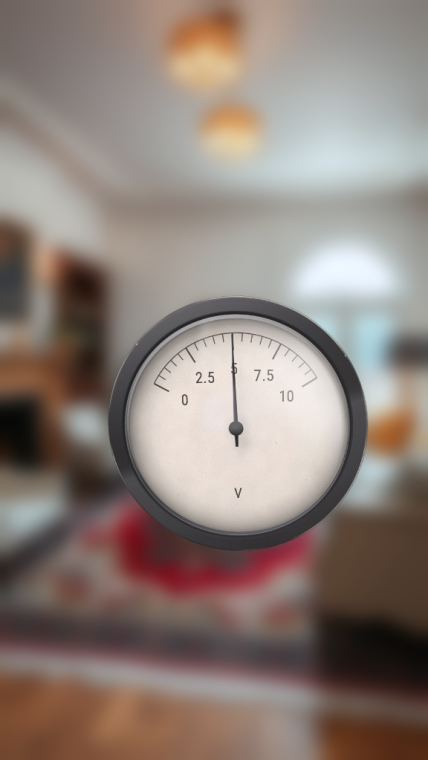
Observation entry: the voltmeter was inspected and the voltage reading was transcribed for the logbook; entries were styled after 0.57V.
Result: 5V
